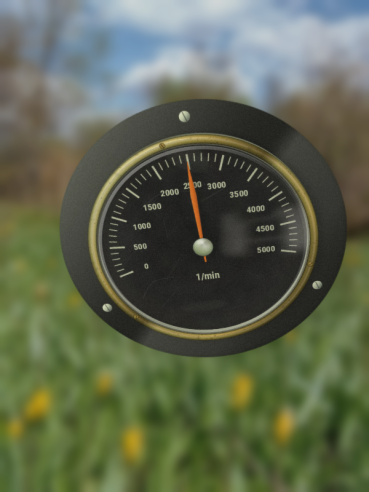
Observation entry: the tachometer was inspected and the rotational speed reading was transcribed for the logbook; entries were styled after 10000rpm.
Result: 2500rpm
